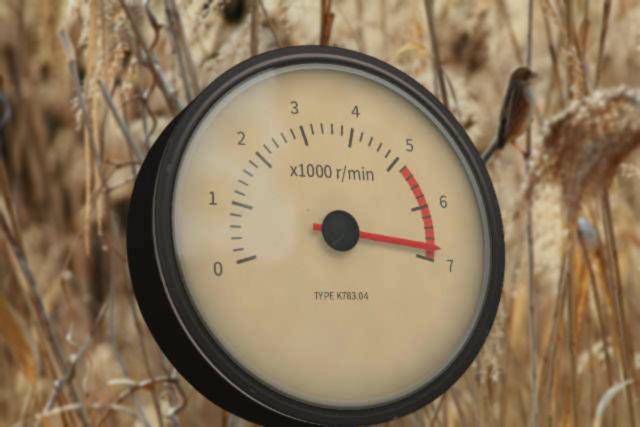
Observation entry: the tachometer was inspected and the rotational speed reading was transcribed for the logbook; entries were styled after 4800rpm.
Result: 6800rpm
